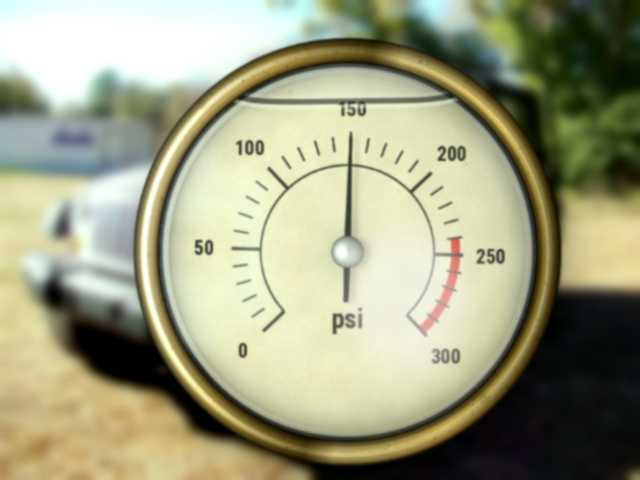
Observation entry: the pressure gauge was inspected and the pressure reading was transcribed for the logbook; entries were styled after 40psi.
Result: 150psi
